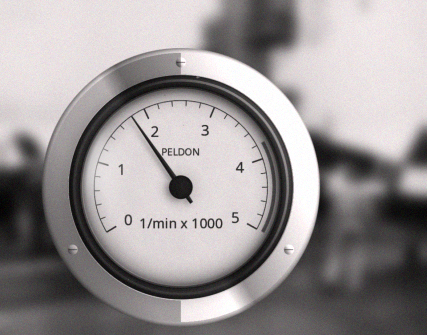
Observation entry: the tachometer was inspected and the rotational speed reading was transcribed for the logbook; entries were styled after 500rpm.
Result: 1800rpm
